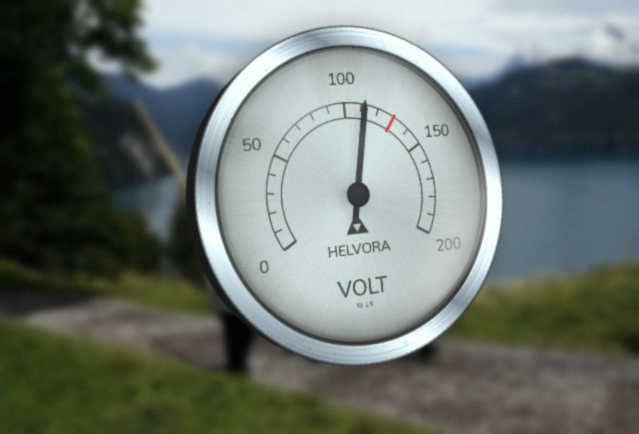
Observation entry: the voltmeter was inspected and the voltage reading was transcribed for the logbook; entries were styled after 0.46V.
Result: 110V
